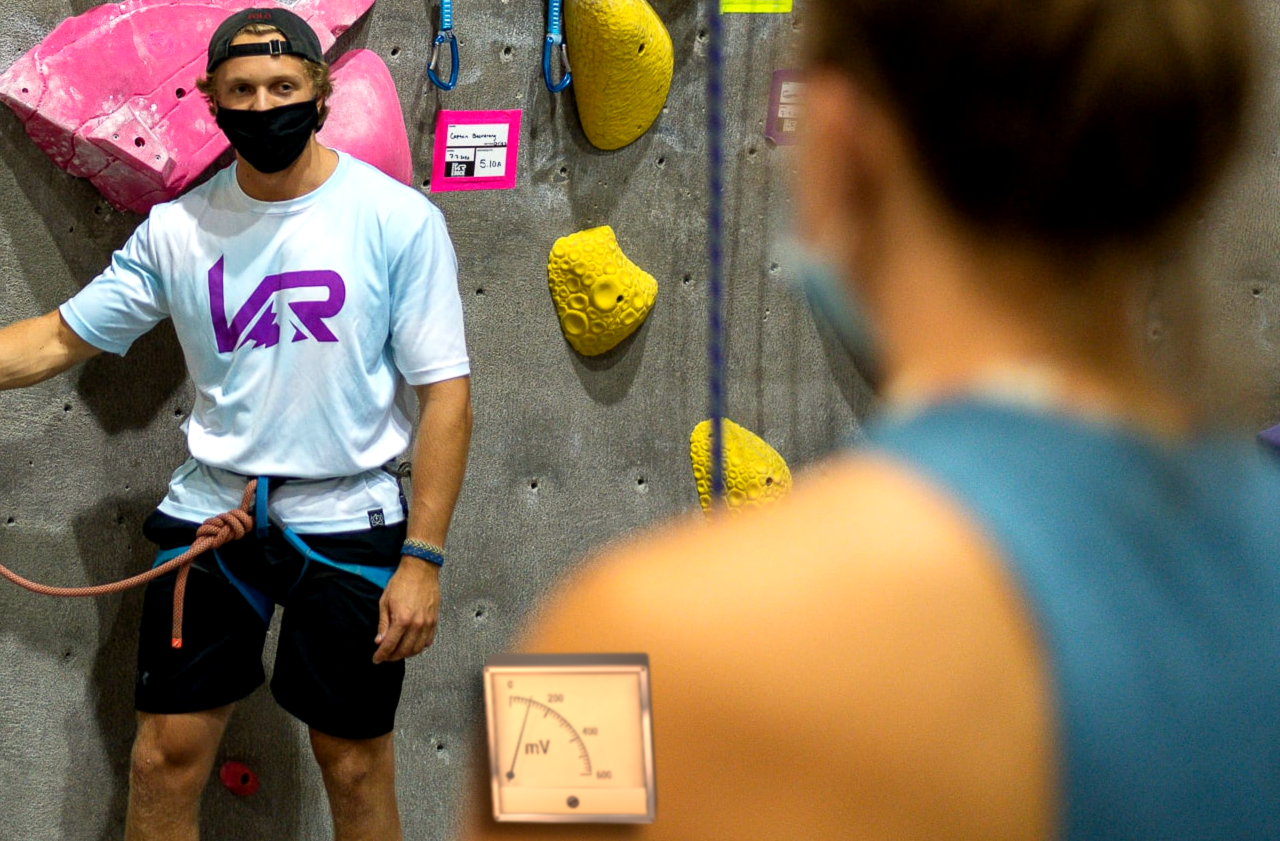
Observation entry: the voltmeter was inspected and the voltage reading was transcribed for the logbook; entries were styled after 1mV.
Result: 100mV
